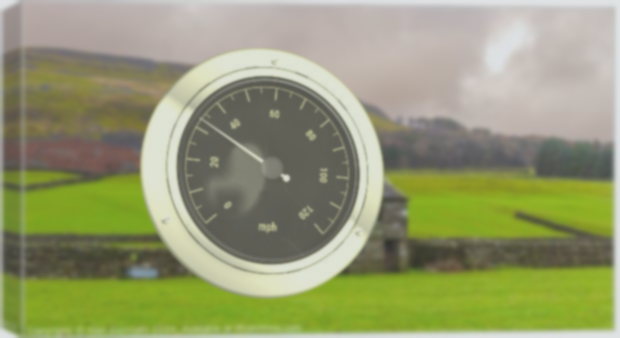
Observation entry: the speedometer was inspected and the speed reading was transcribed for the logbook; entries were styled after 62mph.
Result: 32.5mph
